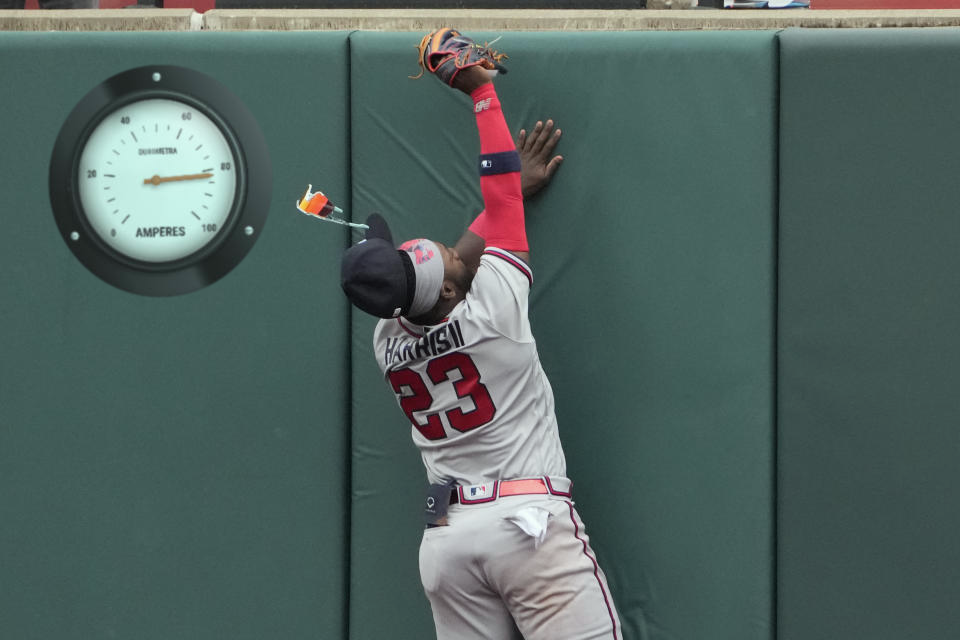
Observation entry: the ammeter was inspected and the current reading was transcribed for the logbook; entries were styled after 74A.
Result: 82.5A
